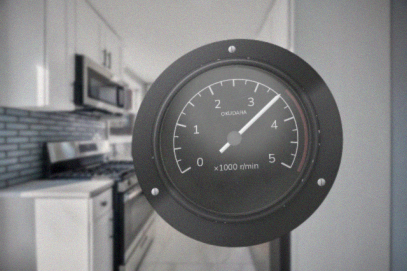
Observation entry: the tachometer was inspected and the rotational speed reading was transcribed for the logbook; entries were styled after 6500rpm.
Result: 3500rpm
